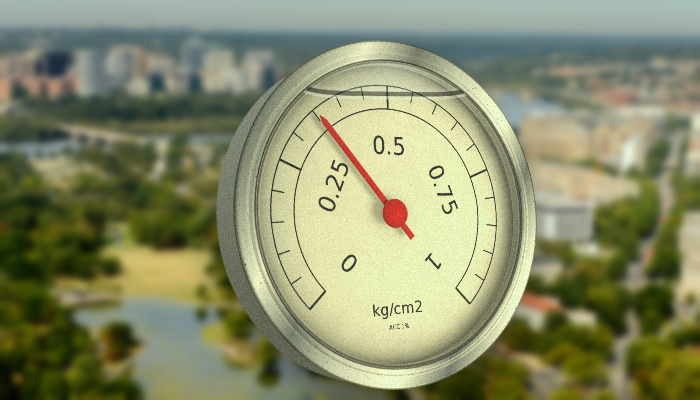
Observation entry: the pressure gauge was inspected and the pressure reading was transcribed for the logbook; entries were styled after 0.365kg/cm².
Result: 0.35kg/cm²
